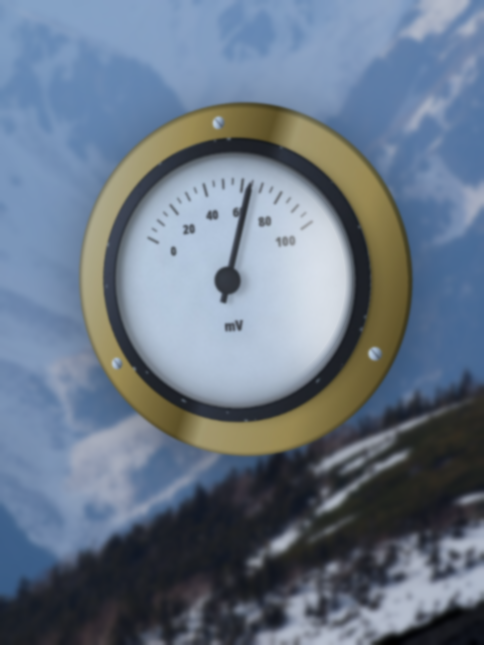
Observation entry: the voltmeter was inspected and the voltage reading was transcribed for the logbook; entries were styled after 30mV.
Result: 65mV
